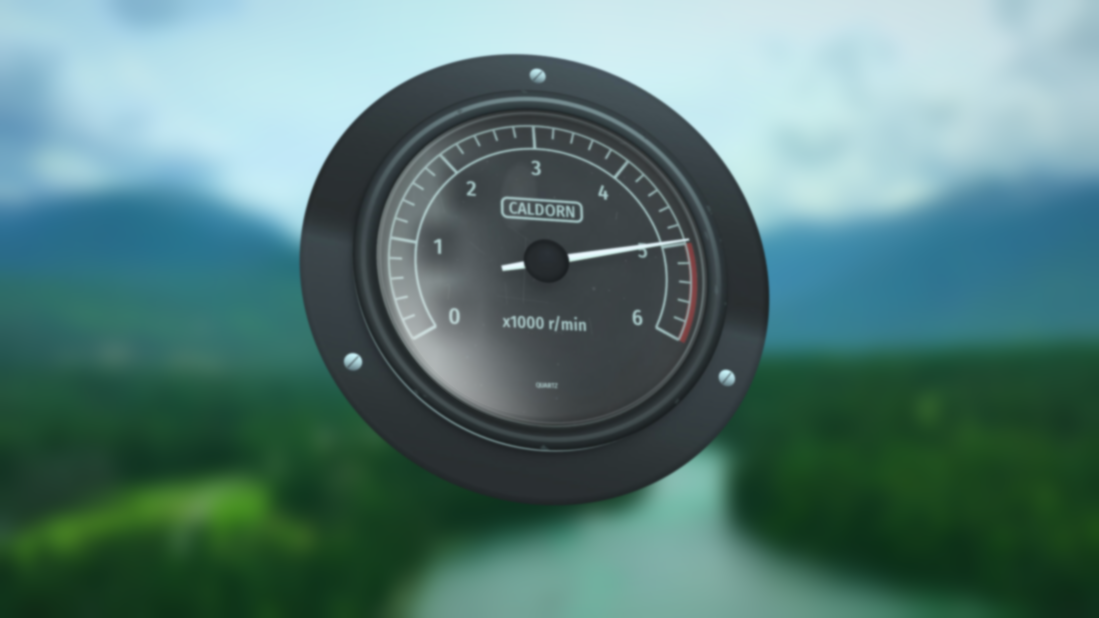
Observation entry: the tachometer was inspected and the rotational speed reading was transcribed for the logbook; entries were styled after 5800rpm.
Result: 5000rpm
